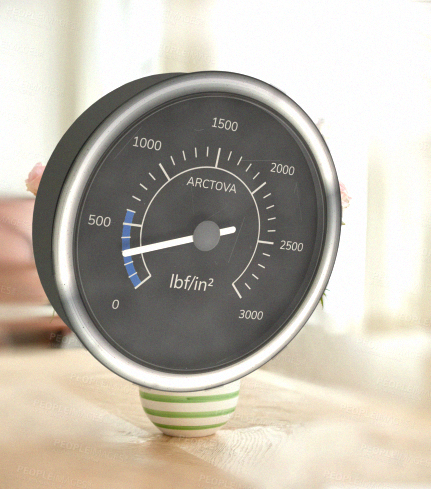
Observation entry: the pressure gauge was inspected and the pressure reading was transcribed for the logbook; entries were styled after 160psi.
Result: 300psi
